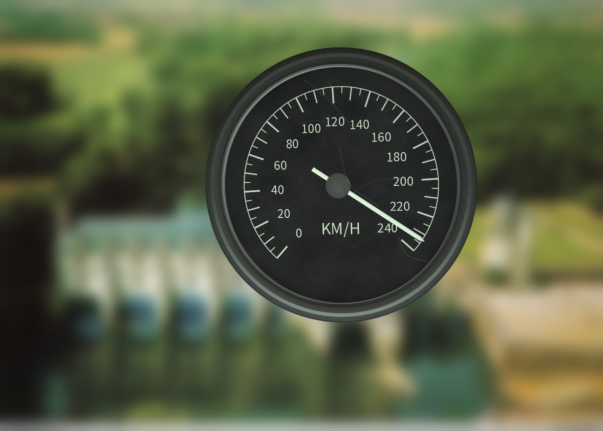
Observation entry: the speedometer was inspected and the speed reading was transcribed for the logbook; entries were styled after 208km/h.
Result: 232.5km/h
